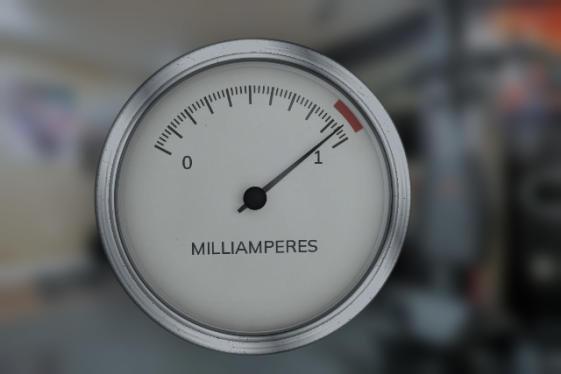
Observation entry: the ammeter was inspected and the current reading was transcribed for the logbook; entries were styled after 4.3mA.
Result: 0.94mA
